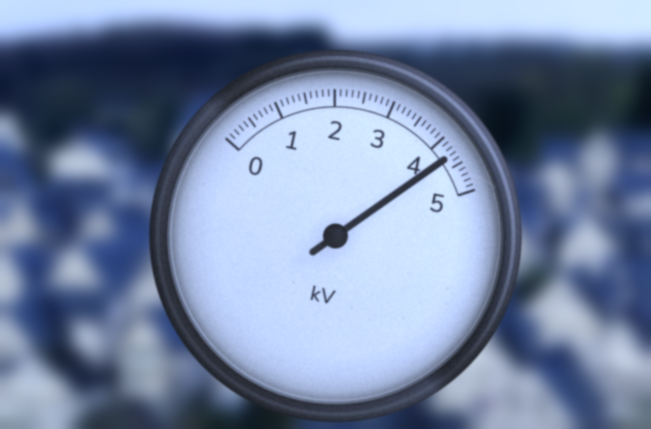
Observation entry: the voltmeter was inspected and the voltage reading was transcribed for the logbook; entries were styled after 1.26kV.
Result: 4.3kV
